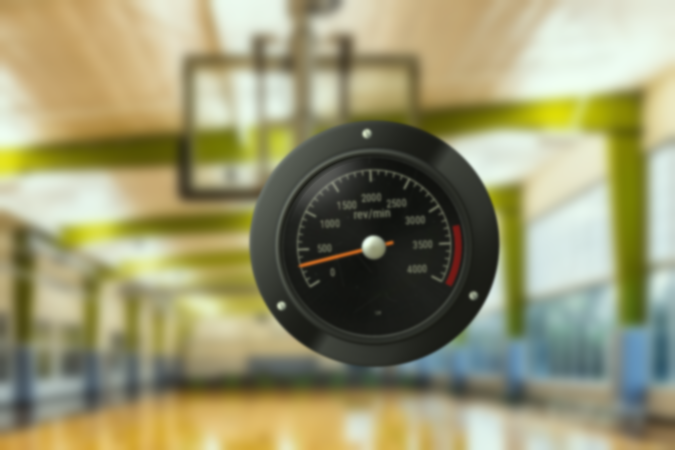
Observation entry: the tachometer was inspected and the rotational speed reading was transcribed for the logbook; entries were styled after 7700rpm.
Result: 300rpm
